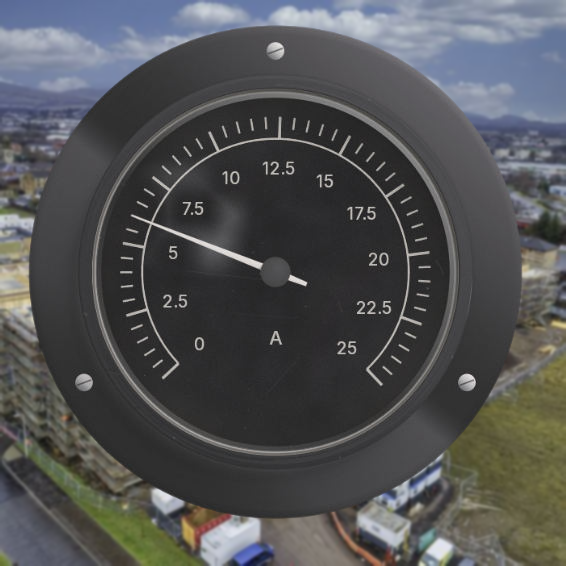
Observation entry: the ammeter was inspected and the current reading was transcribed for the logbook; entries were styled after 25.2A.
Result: 6A
